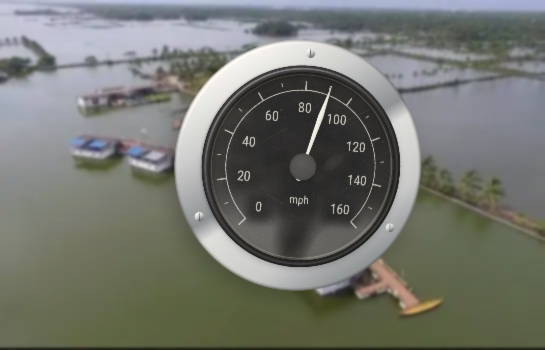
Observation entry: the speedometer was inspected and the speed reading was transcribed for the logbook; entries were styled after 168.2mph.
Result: 90mph
